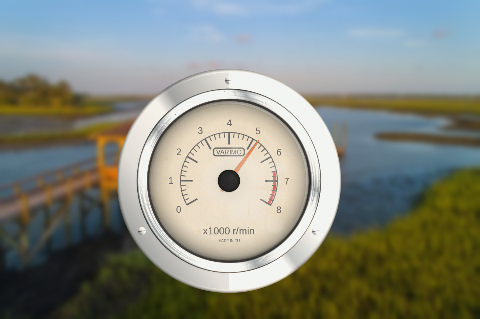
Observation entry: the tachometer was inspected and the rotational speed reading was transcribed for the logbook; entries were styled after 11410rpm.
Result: 5200rpm
